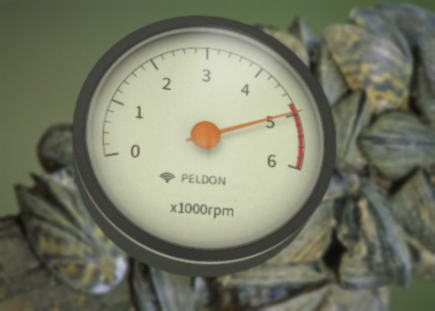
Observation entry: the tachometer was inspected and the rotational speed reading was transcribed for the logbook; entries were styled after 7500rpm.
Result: 5000rpm
